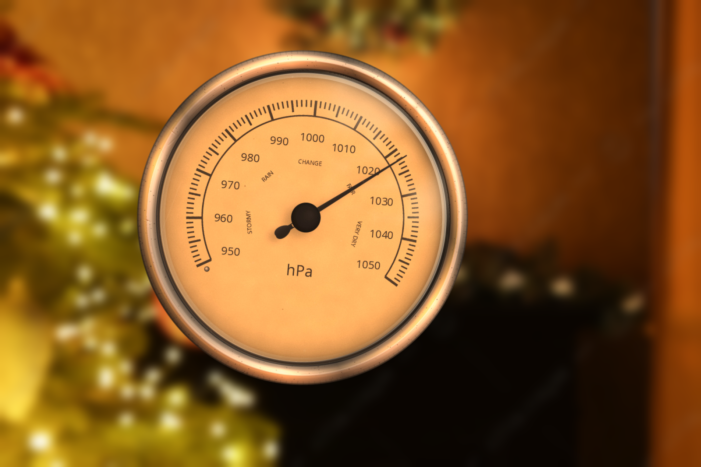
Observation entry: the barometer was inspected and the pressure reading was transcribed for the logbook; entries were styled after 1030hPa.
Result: 1022hPa
